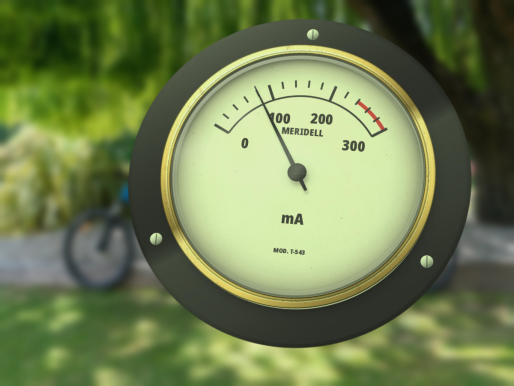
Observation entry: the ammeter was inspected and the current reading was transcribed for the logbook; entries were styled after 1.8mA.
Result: 80mA
